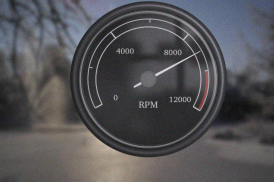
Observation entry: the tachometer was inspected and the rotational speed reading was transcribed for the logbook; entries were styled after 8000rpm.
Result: 9000rpm
